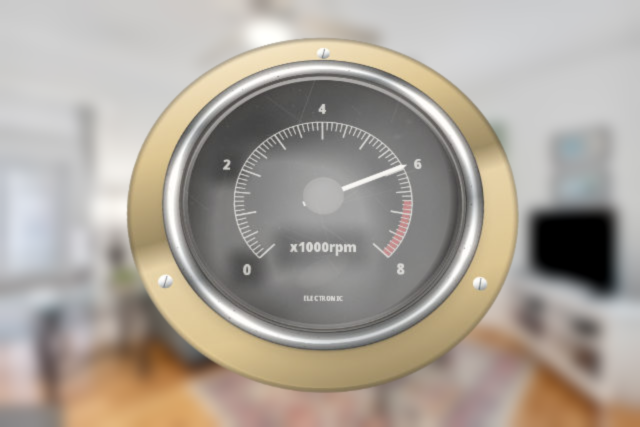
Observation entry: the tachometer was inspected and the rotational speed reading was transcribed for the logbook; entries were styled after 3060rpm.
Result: 6000rpm
